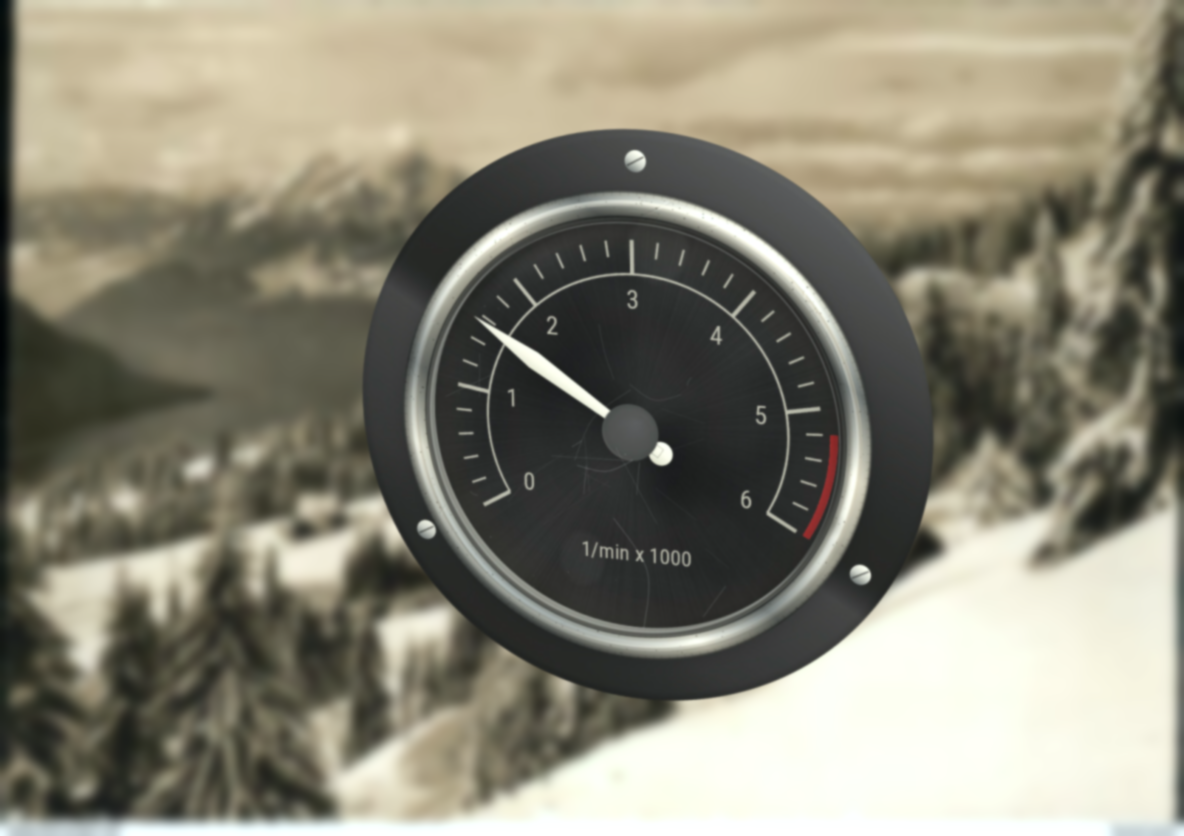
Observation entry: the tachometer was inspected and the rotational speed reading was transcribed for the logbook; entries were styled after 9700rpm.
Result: 1600rpm
